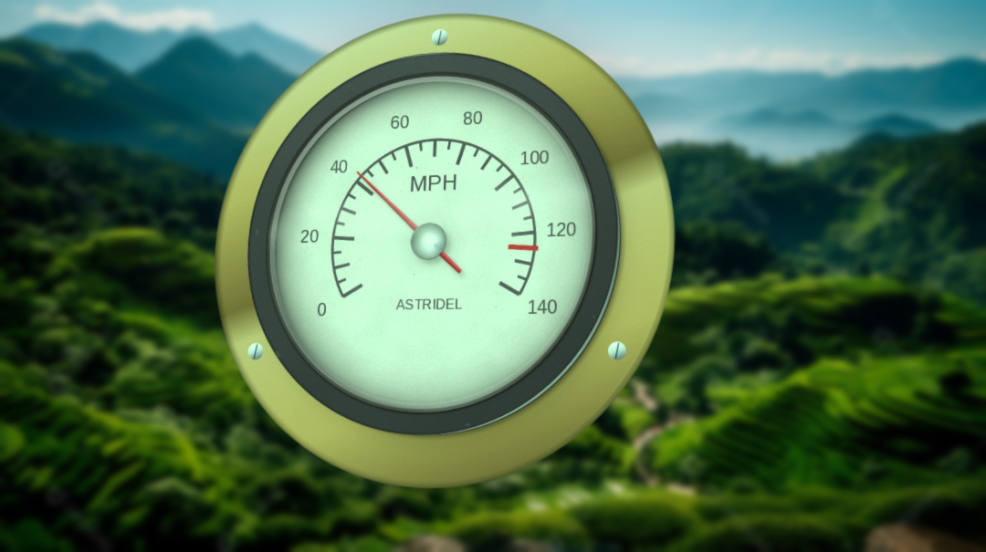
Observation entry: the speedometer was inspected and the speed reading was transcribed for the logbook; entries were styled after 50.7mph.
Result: 42.5mph
